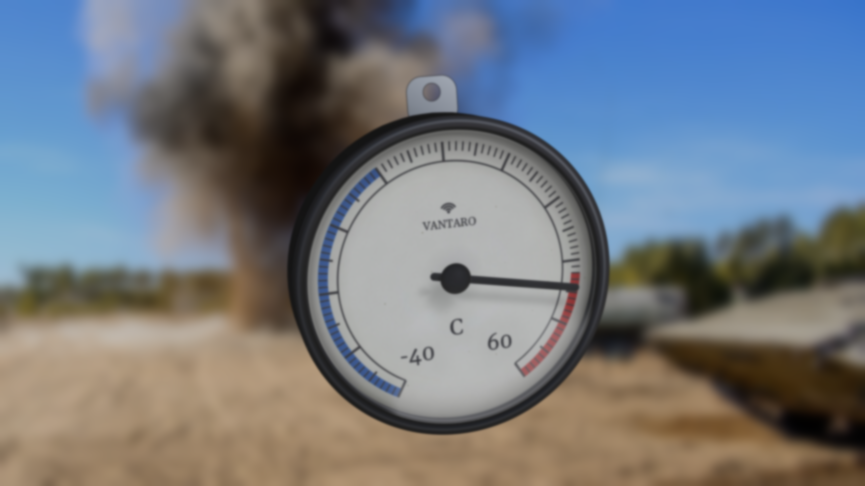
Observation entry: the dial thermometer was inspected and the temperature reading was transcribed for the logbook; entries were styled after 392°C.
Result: 44°C
